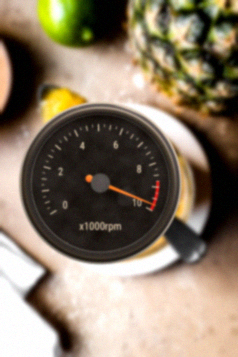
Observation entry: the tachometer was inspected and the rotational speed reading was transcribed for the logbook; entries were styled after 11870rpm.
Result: 9750rpm
